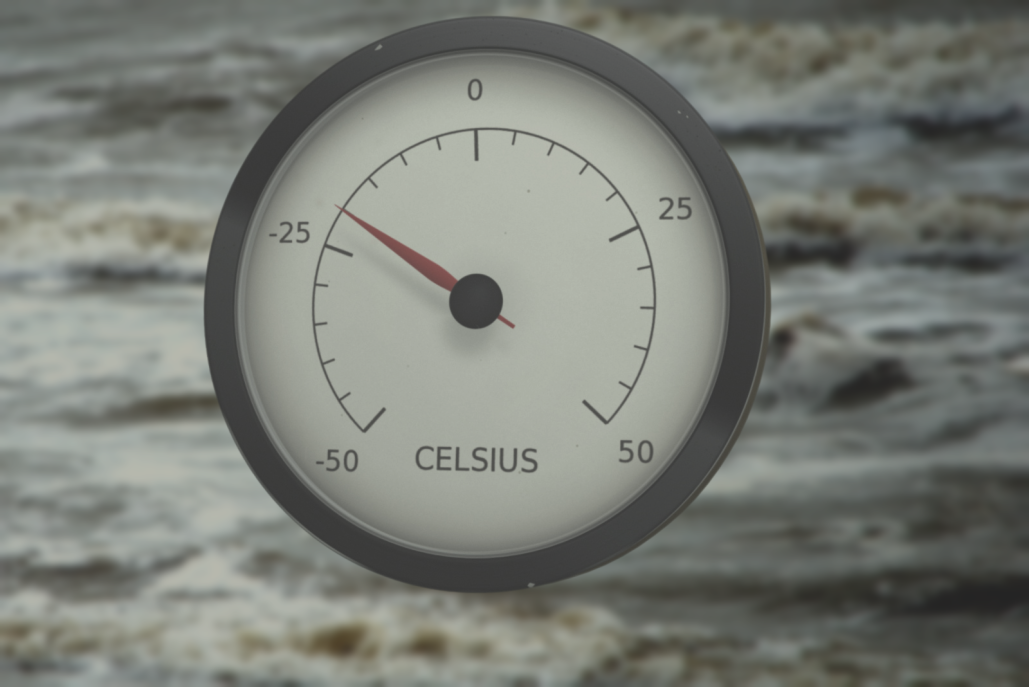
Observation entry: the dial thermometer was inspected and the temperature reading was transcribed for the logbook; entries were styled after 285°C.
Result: -20°C
